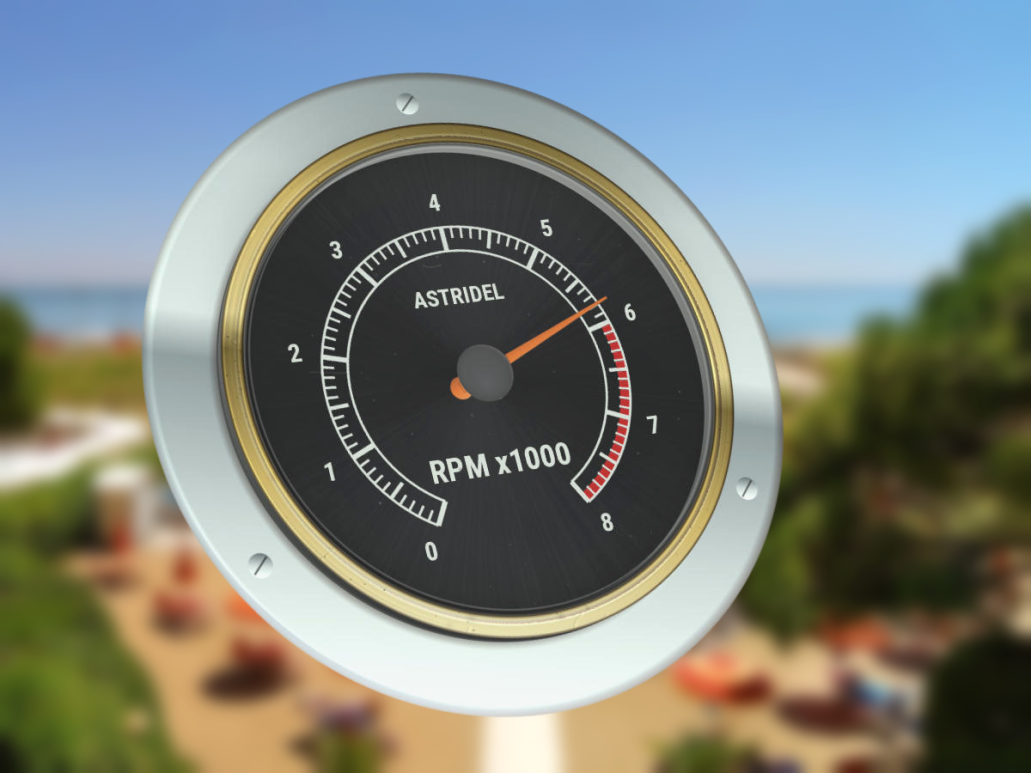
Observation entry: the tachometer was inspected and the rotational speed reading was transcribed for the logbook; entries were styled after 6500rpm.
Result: 5800rpm
